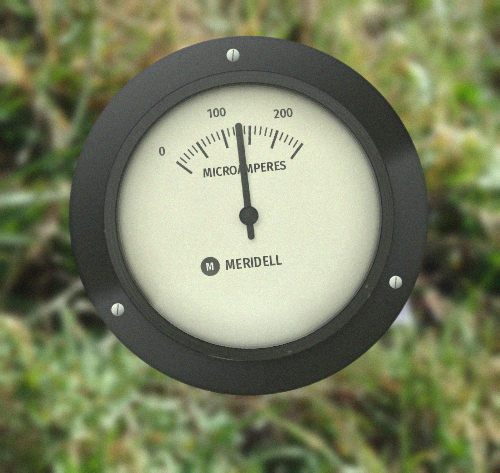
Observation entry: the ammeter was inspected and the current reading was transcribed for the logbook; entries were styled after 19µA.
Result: 130µA
